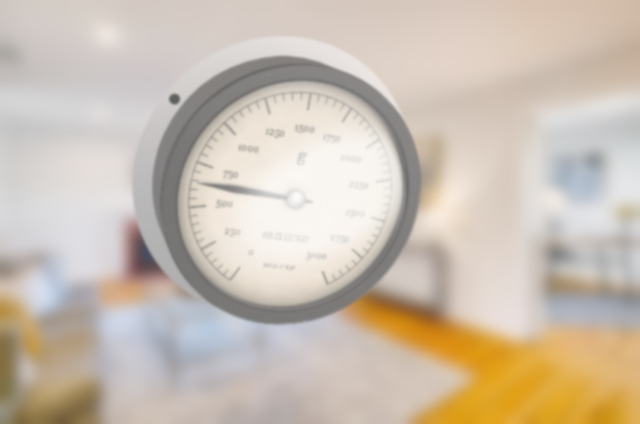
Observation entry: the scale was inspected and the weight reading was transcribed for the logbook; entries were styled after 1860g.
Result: 650g
